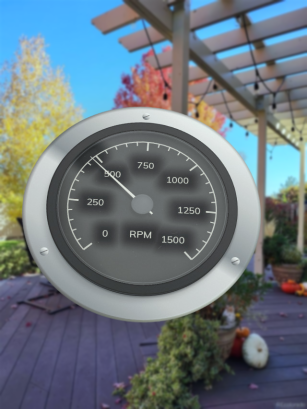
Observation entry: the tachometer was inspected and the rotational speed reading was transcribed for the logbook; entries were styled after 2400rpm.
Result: 475rpm
